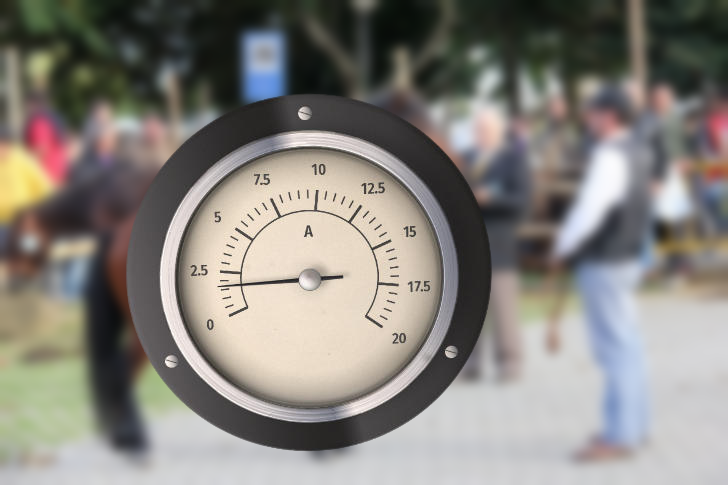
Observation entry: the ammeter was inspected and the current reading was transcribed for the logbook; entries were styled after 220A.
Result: 1.75A
